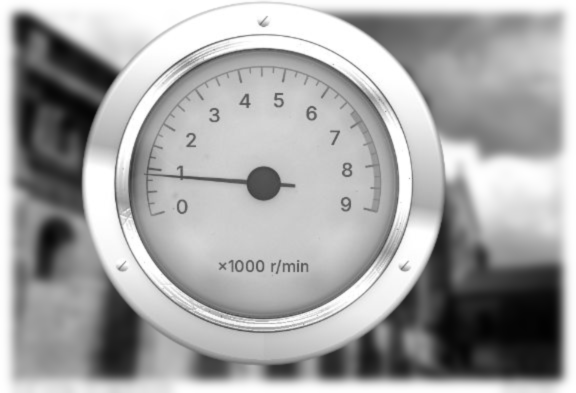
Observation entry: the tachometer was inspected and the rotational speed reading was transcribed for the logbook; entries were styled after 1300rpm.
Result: 875rpm
